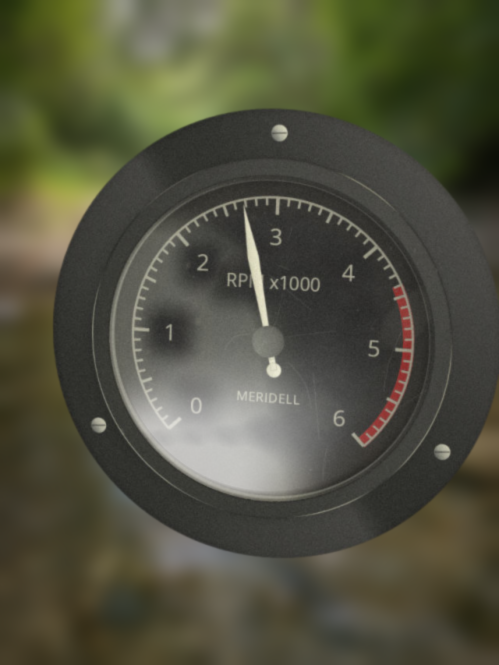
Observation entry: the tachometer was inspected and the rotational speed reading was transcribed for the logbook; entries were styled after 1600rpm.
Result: 2700rpm
